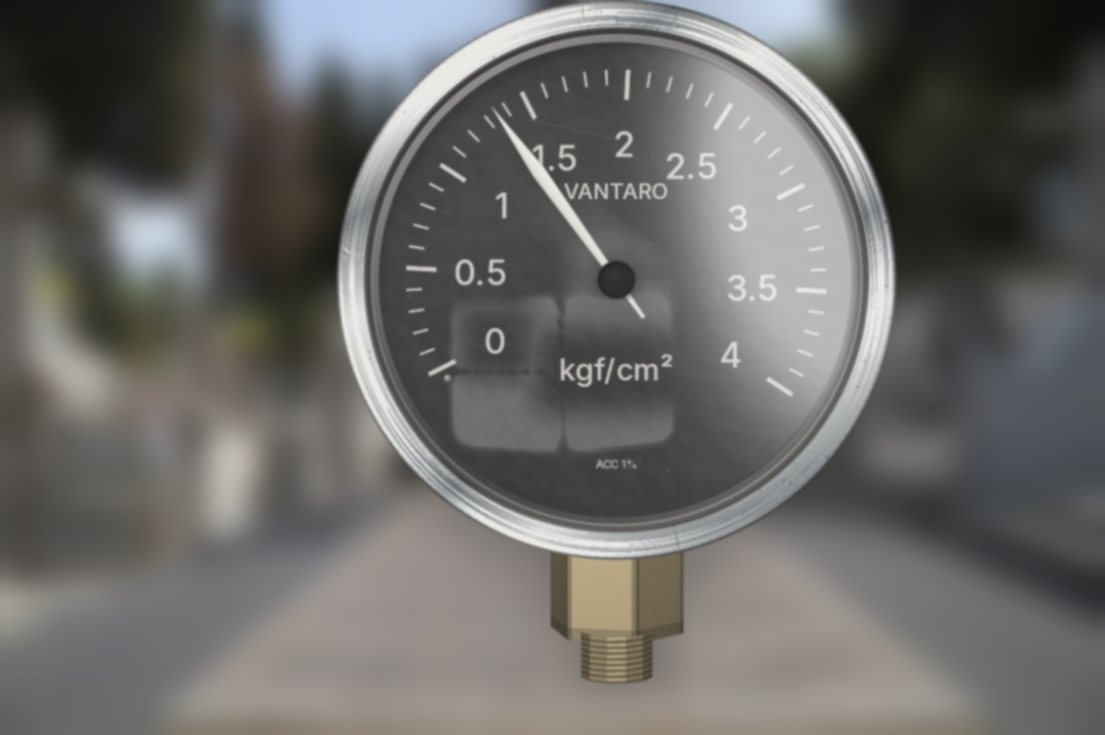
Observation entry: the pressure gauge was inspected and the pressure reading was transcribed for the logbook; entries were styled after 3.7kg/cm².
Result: 1.35kg/cm²
